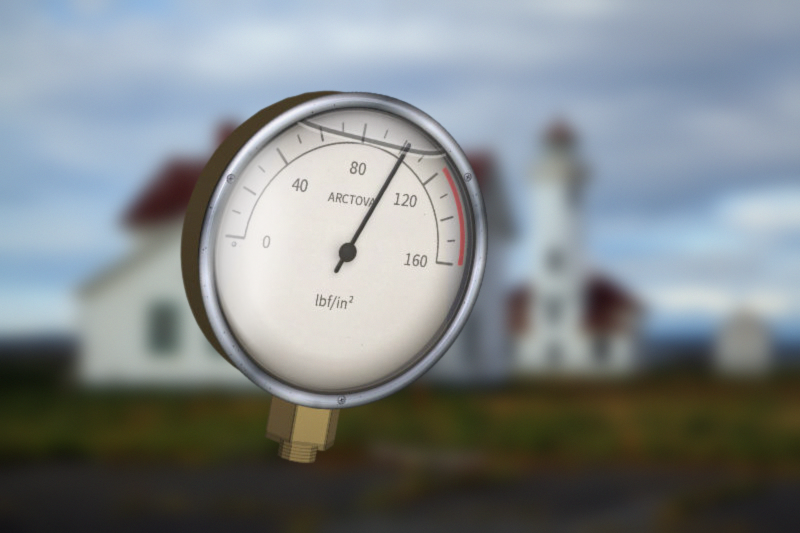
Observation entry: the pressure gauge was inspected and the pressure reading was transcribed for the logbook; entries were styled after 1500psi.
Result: 100psi
